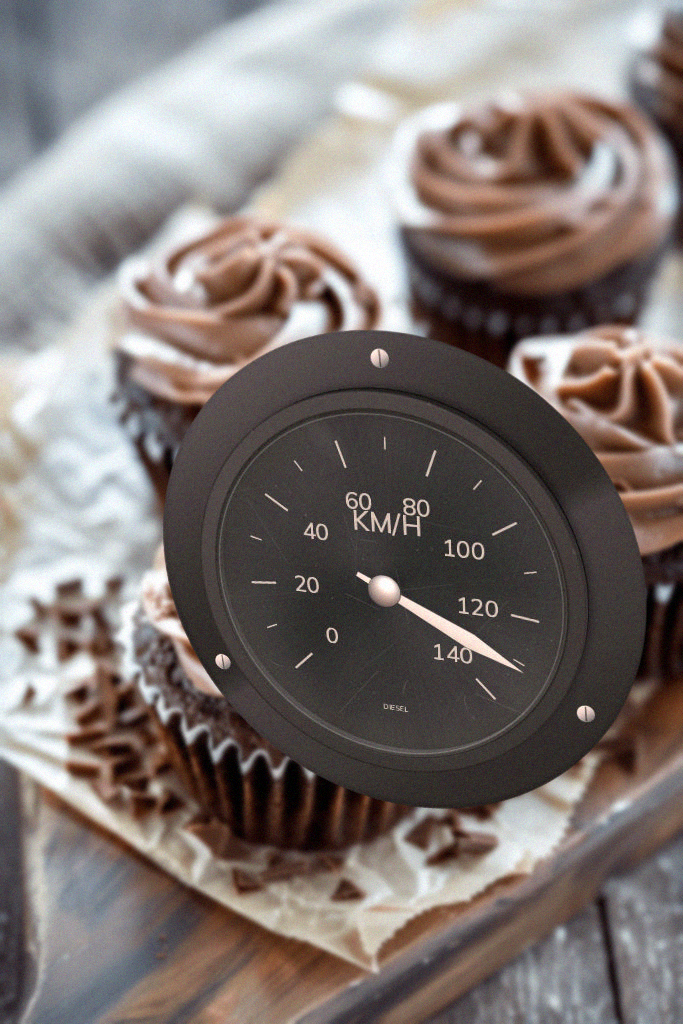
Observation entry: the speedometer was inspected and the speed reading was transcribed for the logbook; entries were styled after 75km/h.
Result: 130km/h
